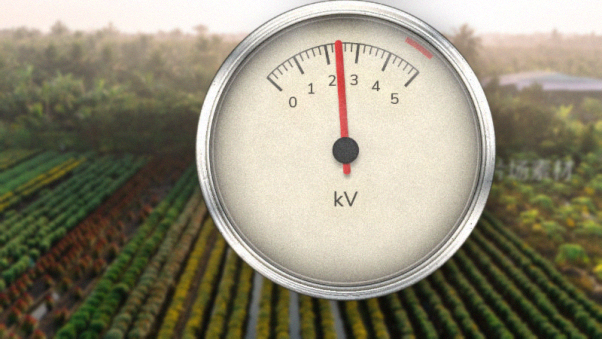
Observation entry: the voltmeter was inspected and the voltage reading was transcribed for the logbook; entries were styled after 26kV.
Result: 2.4kV
